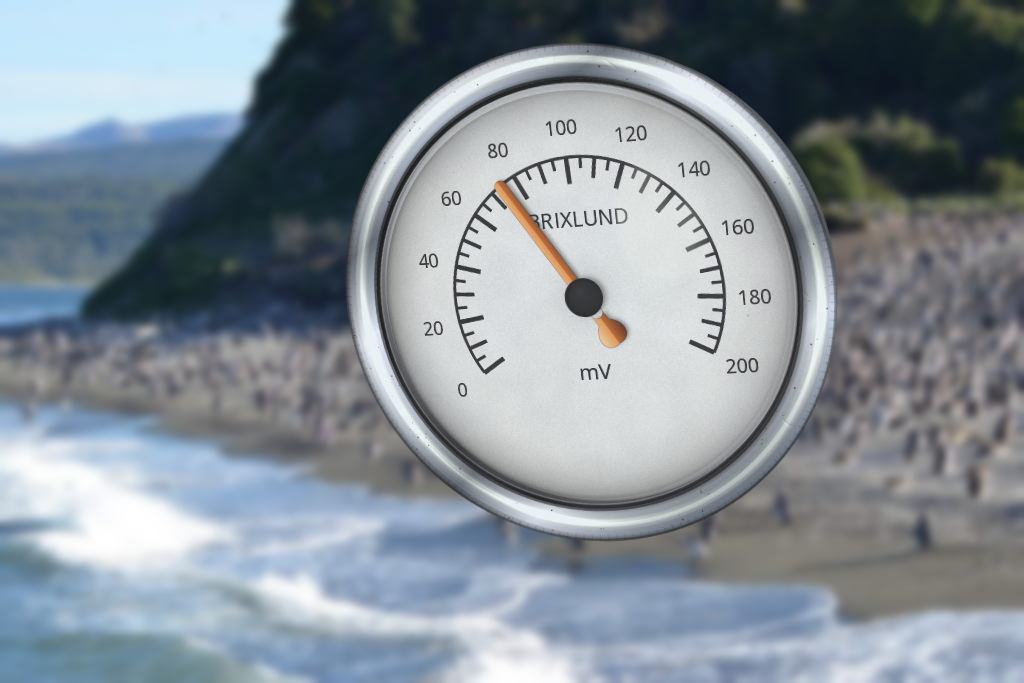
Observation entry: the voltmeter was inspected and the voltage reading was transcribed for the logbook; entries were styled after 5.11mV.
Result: 75mV
